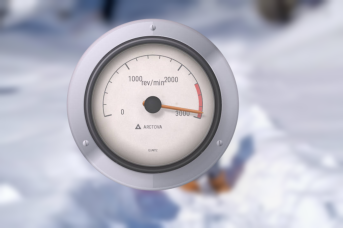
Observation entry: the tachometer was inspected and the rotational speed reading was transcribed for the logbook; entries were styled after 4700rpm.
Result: 2900rpm
